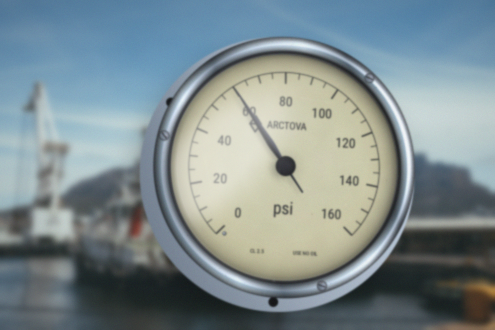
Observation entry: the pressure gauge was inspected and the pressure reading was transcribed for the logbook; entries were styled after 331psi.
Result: 60psi
